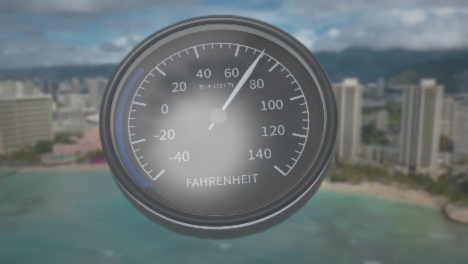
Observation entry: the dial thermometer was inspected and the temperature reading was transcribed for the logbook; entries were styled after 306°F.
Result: 72°F
